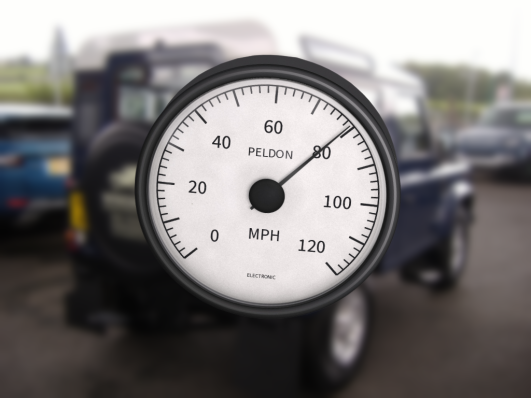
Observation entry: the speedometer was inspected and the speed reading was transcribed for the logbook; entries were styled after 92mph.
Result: 79mph
